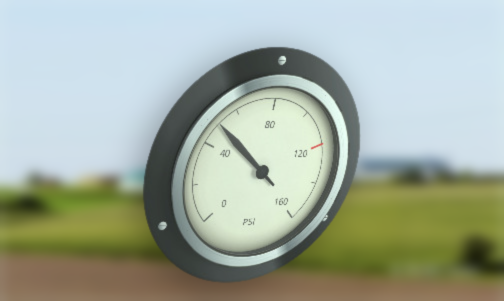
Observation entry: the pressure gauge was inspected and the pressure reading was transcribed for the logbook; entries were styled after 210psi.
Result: 50psi
